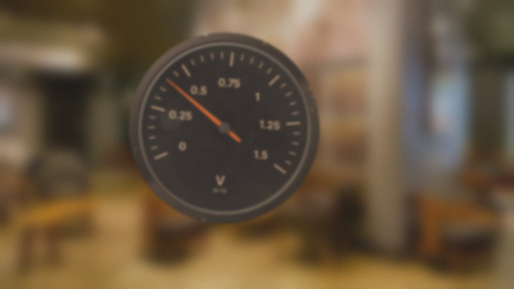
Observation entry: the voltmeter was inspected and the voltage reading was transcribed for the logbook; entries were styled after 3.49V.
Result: 0.4V
